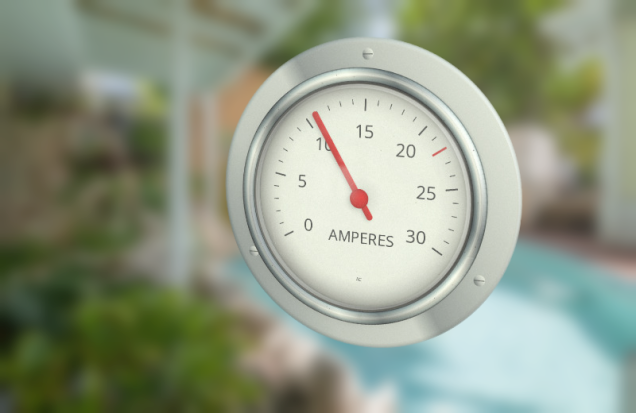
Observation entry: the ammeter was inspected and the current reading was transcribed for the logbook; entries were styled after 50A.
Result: 11A
